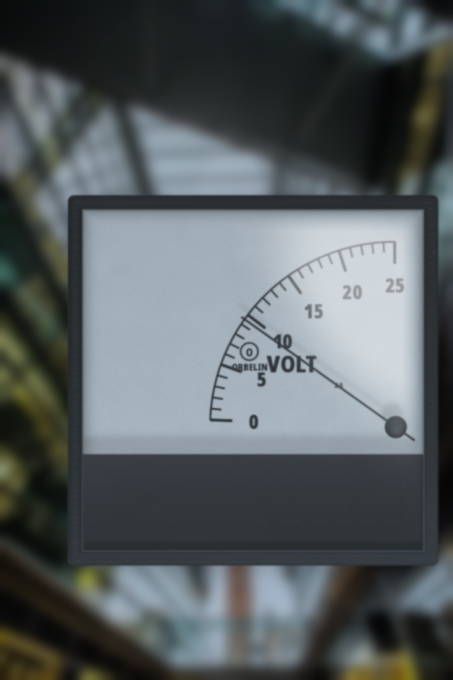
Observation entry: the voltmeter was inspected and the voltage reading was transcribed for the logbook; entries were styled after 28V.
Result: 9.5V
